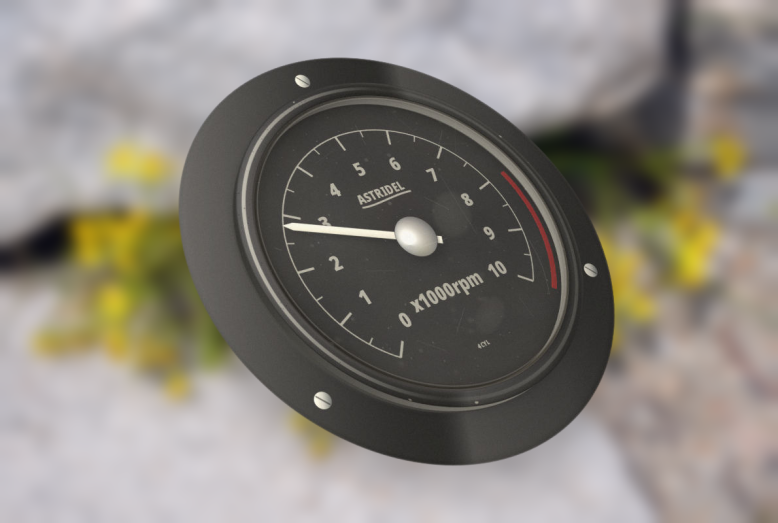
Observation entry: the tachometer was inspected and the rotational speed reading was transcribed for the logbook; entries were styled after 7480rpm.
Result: 2750rpm
